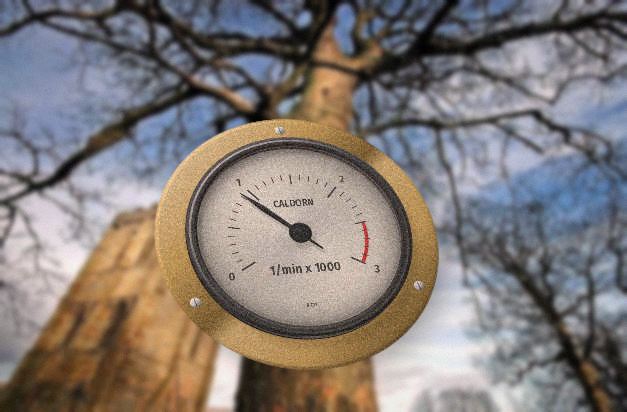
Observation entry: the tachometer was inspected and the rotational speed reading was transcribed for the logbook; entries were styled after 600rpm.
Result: 900rpm
